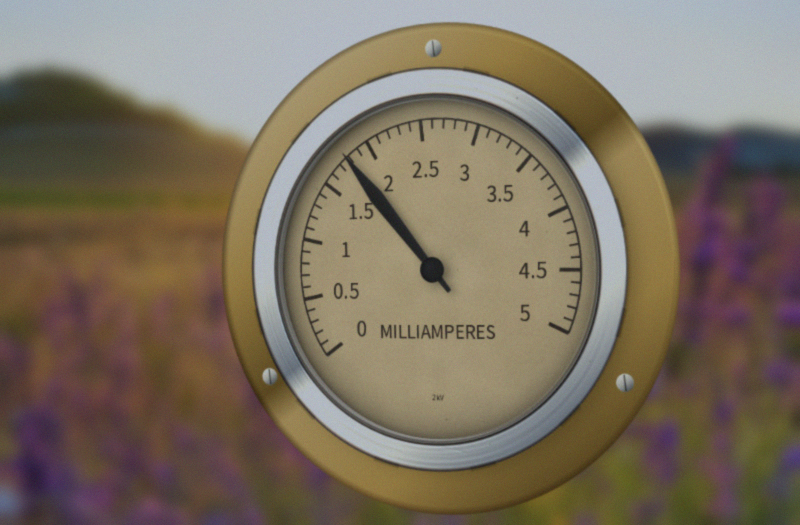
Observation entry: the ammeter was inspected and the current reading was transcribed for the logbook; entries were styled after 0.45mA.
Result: 1.8mA
